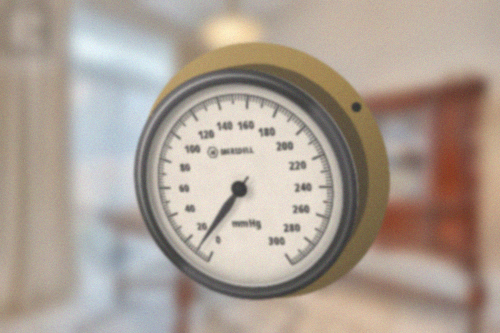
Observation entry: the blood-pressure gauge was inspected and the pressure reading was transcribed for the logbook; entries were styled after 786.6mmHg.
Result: 10mmHg
